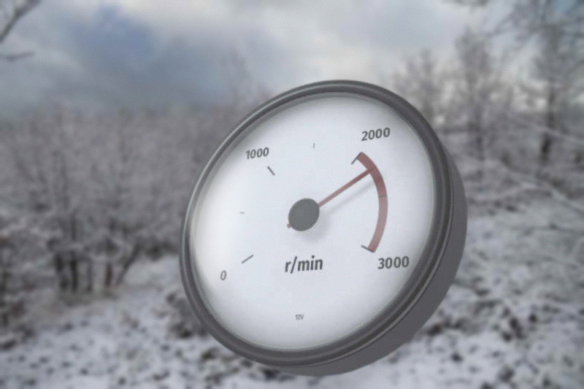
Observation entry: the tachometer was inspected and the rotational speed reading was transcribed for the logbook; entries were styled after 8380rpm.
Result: 2250rpm
